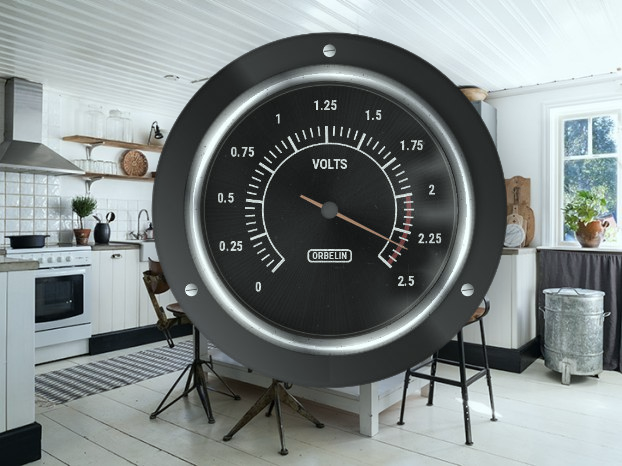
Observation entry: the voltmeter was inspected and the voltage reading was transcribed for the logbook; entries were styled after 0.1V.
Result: 2.35V
